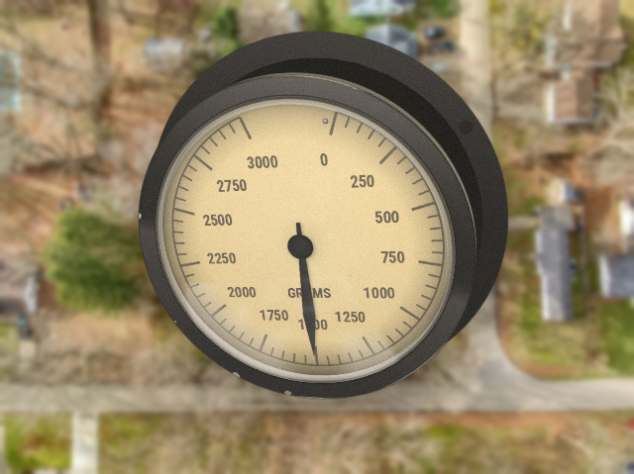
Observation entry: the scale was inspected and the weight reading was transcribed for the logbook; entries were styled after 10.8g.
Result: 1500g
